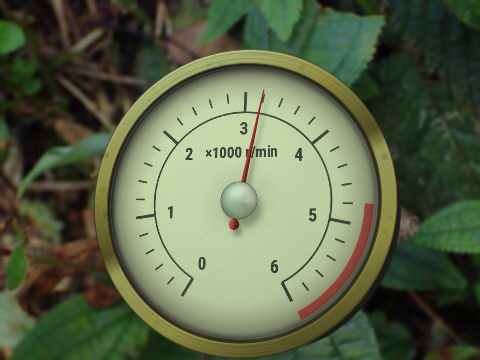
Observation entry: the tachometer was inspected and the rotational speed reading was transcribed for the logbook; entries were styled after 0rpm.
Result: 3200rpm
